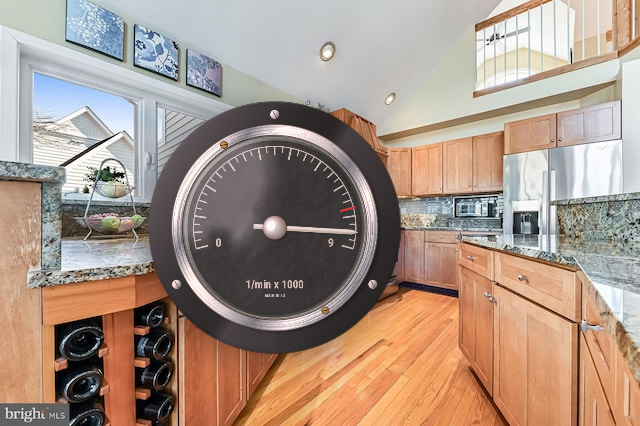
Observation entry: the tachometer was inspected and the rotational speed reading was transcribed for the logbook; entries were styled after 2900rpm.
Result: 8500rpm
